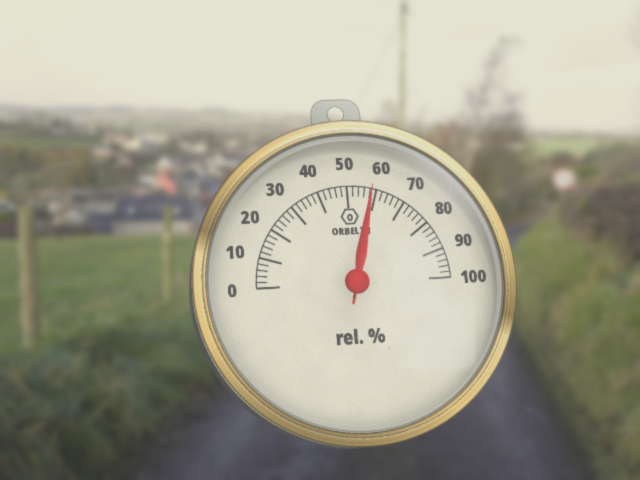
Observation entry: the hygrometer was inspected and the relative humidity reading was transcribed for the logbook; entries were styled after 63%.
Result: 58%
